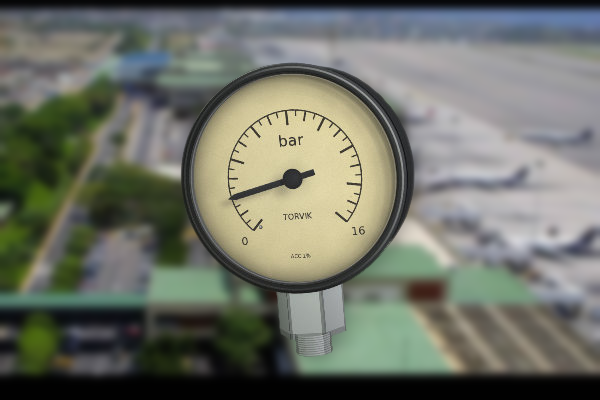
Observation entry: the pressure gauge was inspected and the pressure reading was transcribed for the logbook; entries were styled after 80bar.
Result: 2bar
